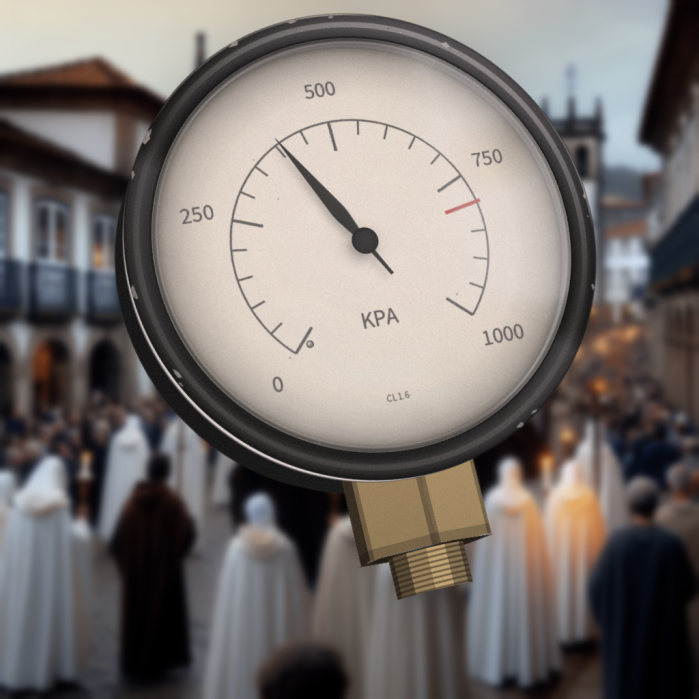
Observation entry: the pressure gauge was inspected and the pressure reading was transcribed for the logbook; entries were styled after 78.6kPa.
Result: 400kPa
